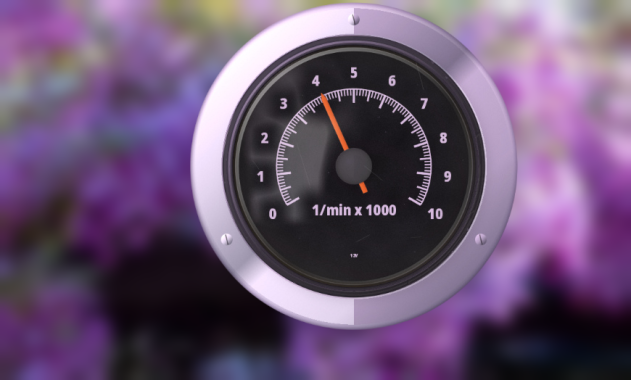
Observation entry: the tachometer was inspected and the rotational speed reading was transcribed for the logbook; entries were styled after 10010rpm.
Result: 4000rpm
